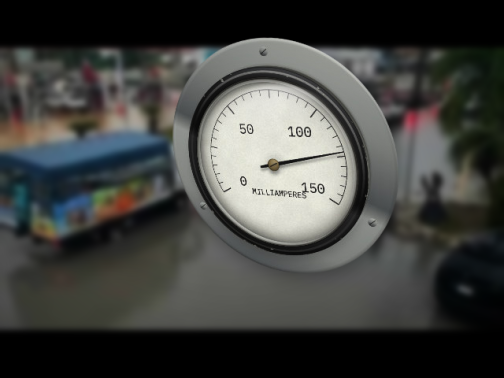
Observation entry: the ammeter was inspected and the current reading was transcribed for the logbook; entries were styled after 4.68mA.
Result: 122.5mA
